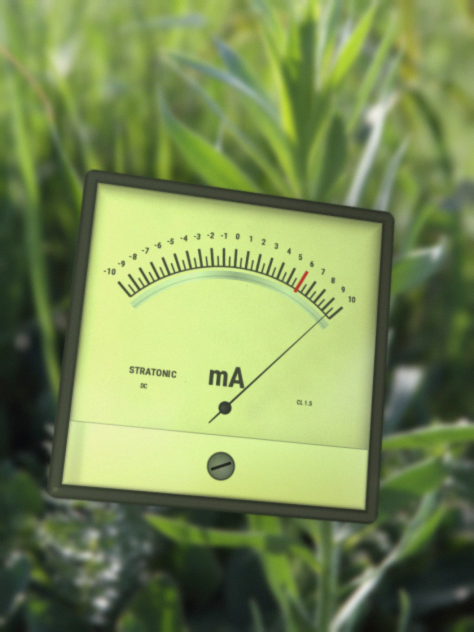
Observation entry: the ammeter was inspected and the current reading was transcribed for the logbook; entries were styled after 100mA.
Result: 9.5mA
